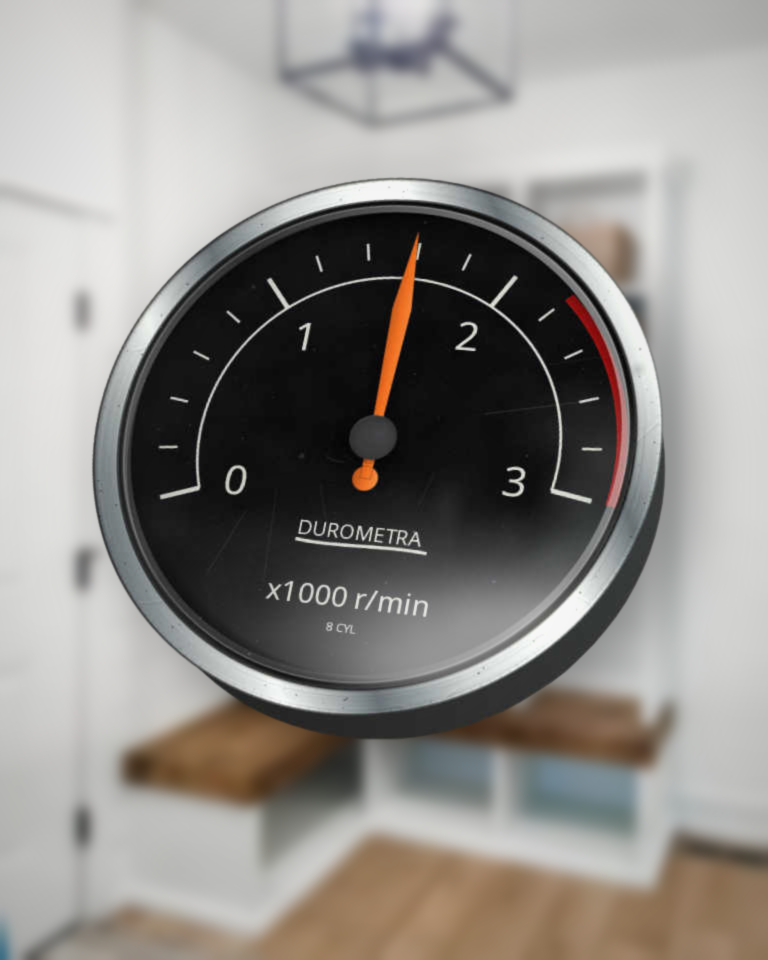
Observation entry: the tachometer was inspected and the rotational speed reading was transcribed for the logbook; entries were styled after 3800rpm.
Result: 1600rpm
